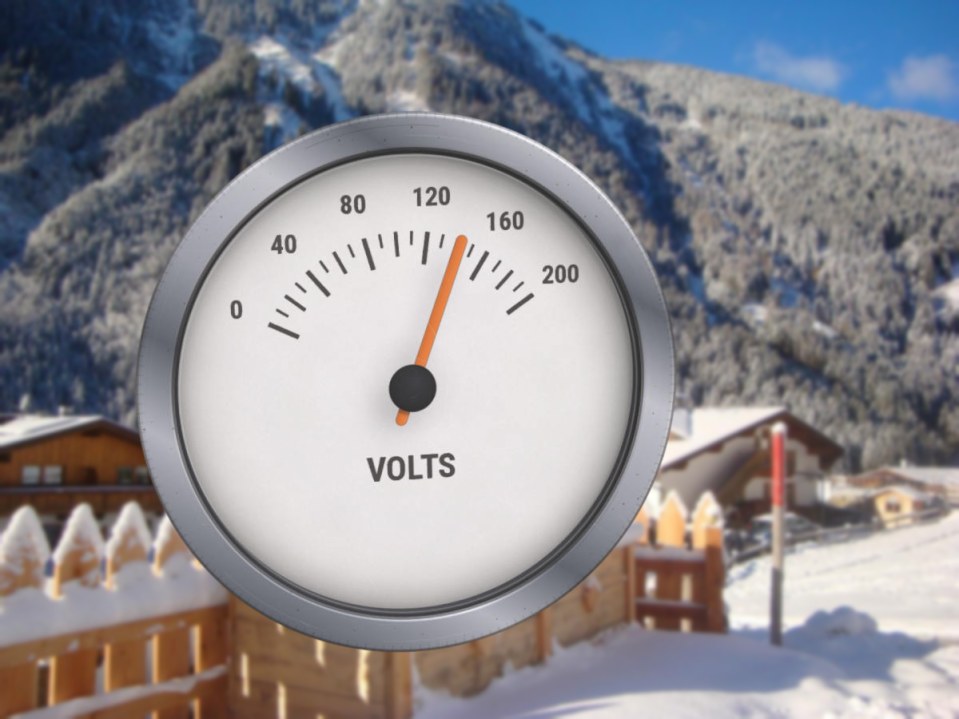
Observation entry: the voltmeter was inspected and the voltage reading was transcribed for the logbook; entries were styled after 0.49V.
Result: 140V
